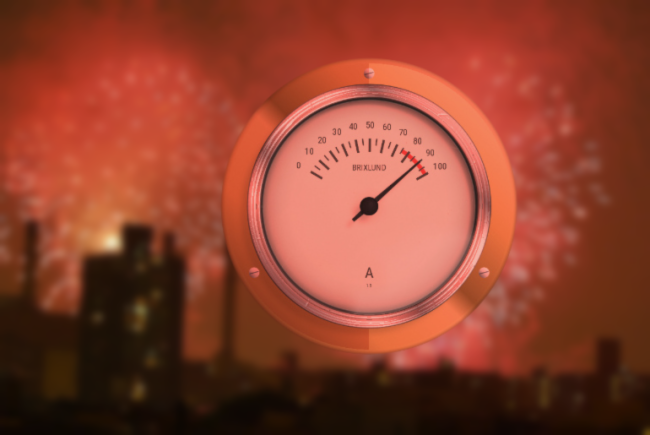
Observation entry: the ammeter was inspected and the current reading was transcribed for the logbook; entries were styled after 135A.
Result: 90A
